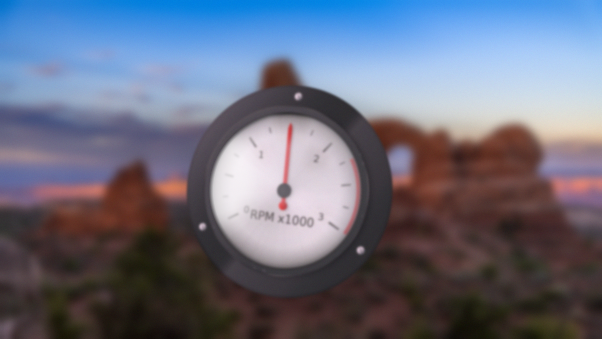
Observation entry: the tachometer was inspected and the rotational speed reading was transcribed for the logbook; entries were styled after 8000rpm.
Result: 1500rpm
